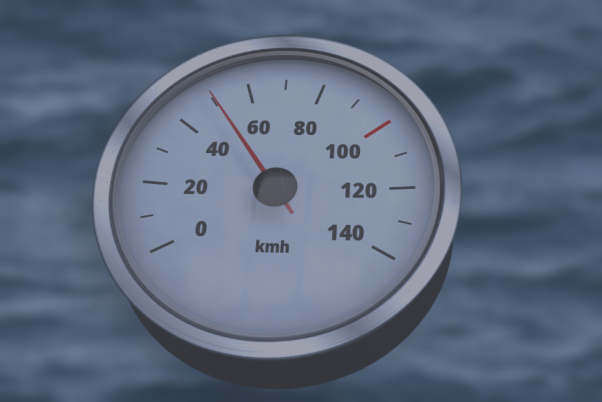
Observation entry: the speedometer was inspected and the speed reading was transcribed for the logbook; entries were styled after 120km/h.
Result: 50km/h
